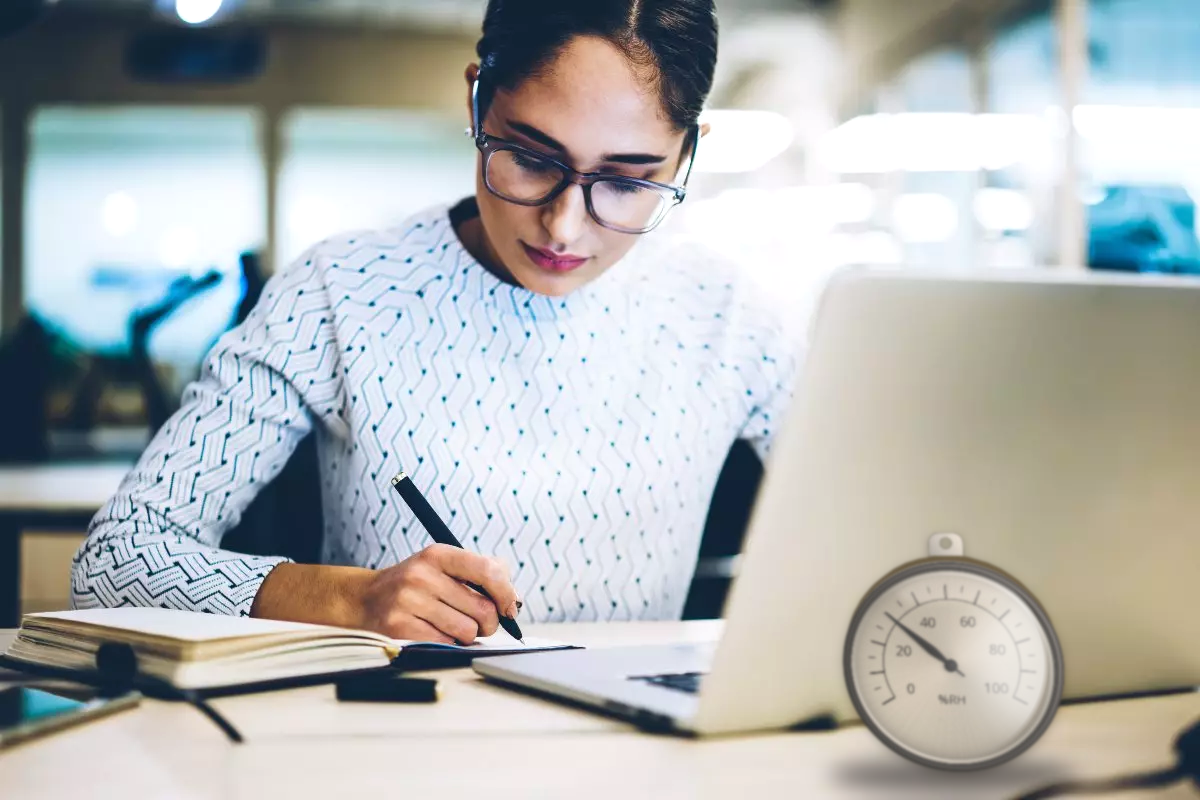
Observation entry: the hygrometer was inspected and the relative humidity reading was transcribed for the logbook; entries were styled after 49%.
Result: 30%
